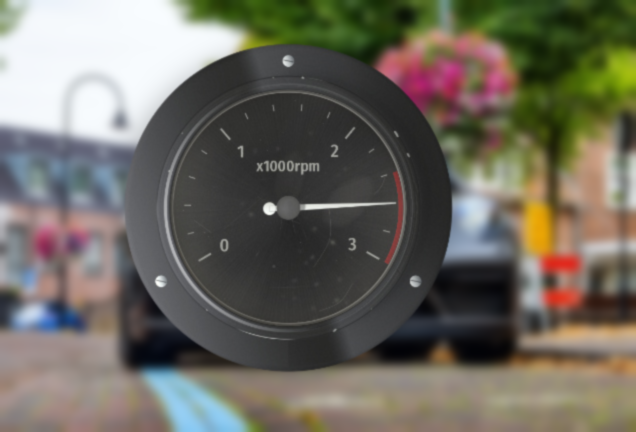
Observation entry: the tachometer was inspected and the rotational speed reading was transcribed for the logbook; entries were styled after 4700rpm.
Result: 2600rpm
